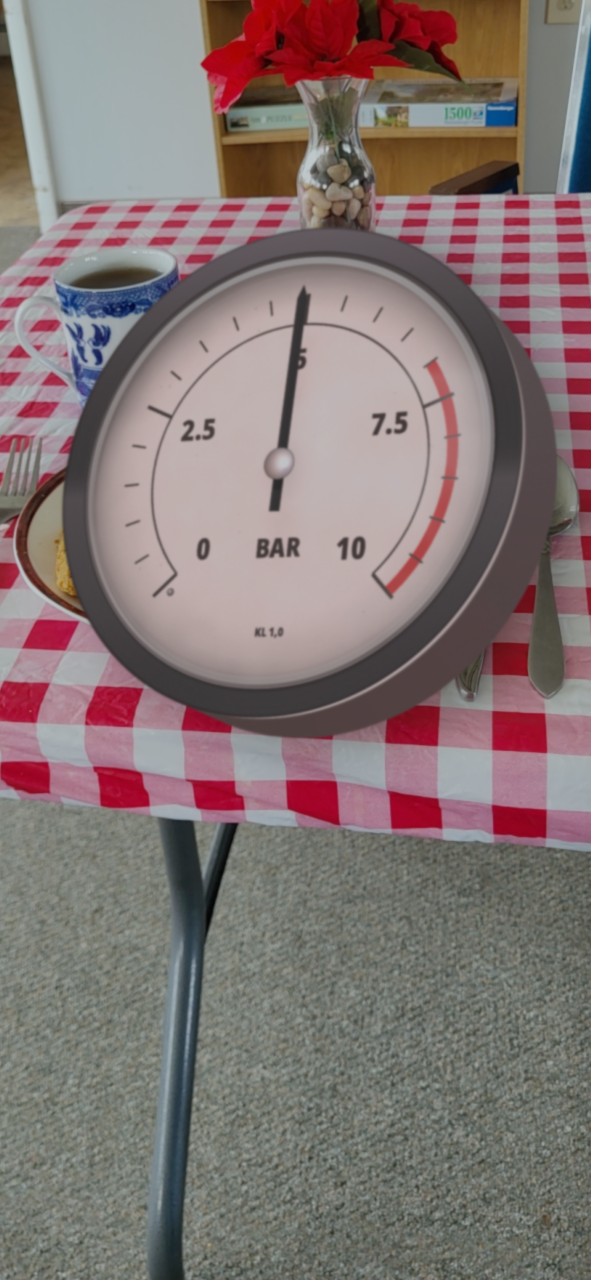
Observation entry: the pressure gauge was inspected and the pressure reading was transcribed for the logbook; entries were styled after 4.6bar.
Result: 5bar
